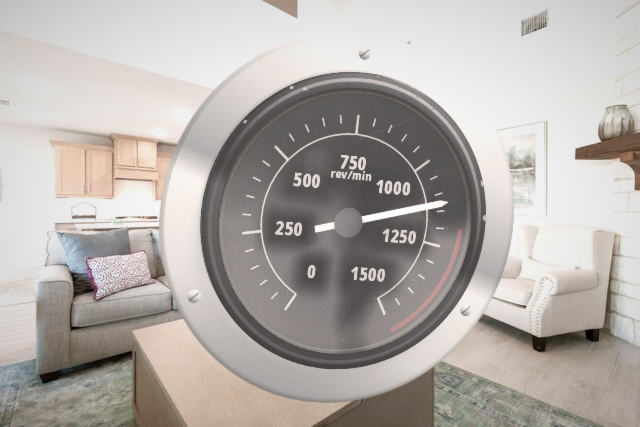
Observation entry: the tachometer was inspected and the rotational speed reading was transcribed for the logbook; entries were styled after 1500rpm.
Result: 1125rpm
